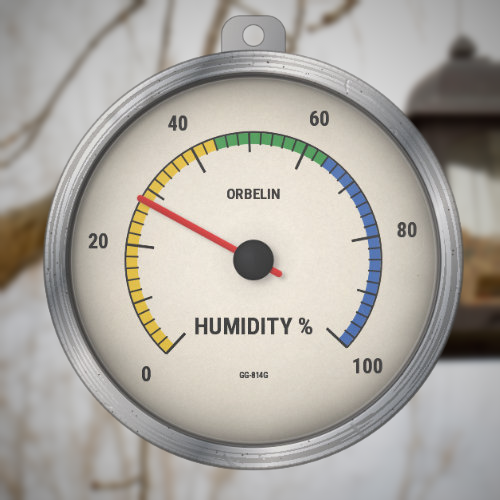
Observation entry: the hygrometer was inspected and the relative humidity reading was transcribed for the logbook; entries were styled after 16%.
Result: 28%
